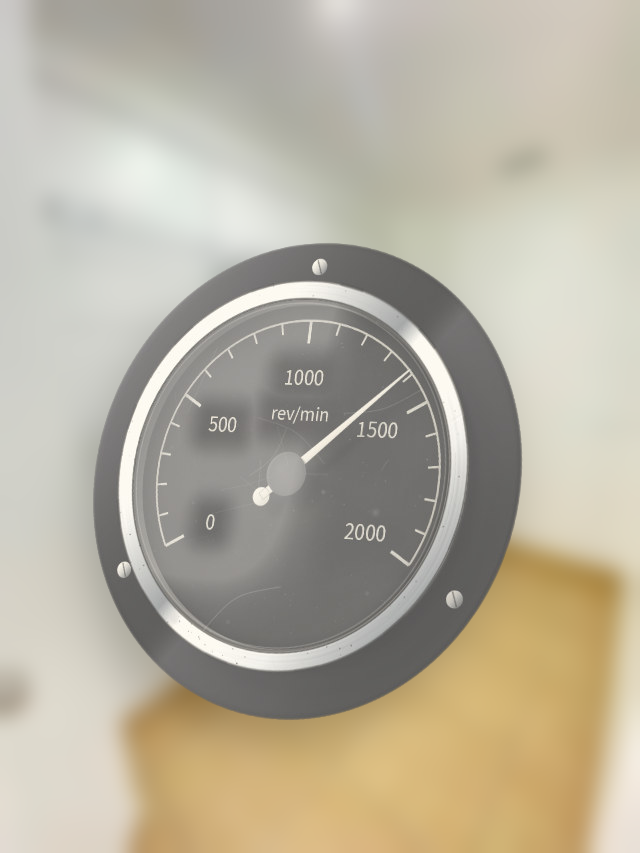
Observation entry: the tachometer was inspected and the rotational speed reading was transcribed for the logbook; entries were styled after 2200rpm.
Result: 1400rpm
